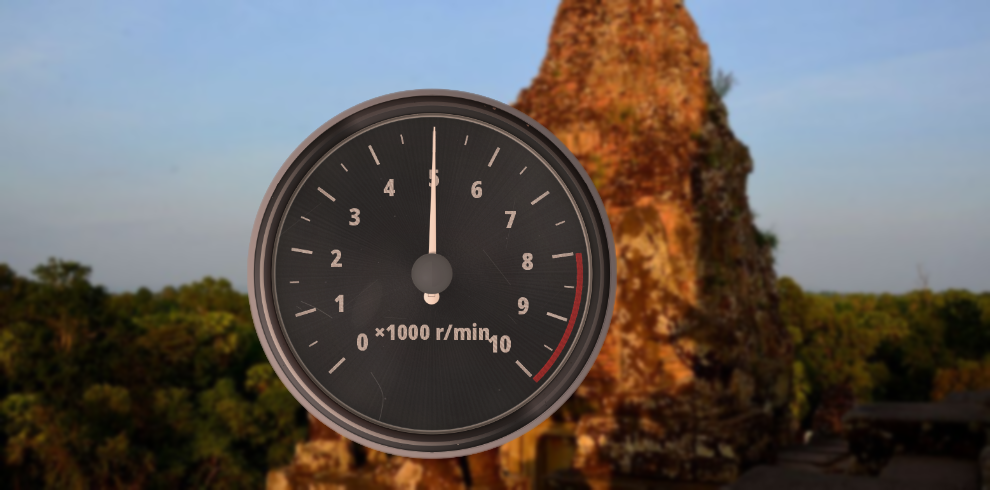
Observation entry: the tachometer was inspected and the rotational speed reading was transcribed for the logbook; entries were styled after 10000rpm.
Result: 5000rpm
